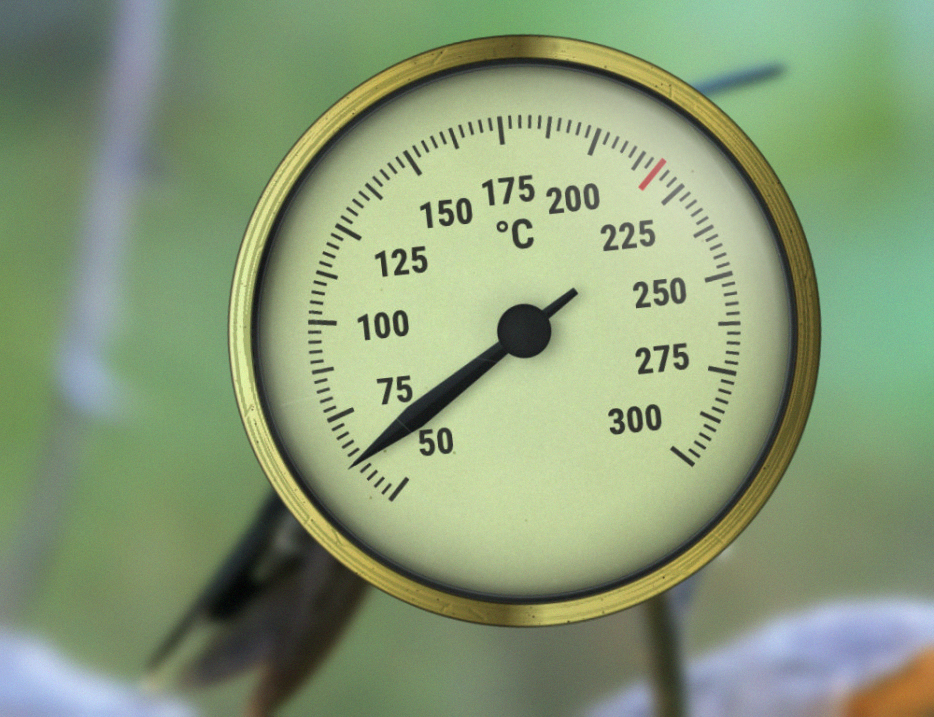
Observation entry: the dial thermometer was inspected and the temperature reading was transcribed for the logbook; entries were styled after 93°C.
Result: 62.5°C
